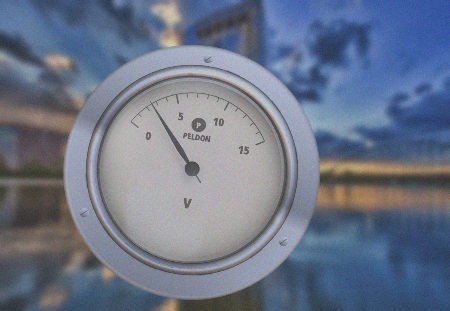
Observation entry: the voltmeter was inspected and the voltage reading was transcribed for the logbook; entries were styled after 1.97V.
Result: 2.5V
